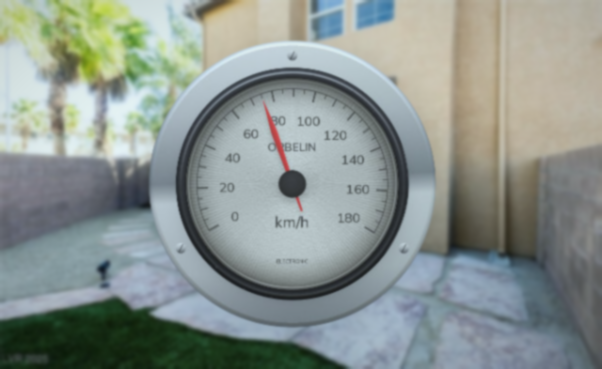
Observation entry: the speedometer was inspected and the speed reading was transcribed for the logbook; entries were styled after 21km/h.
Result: 75km/h
